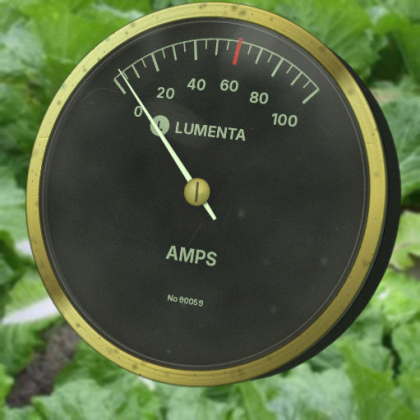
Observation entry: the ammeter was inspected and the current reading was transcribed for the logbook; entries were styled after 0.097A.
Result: 5A
